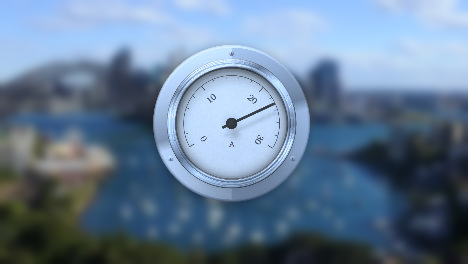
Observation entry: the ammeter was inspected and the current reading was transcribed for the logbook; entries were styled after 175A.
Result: 23A
